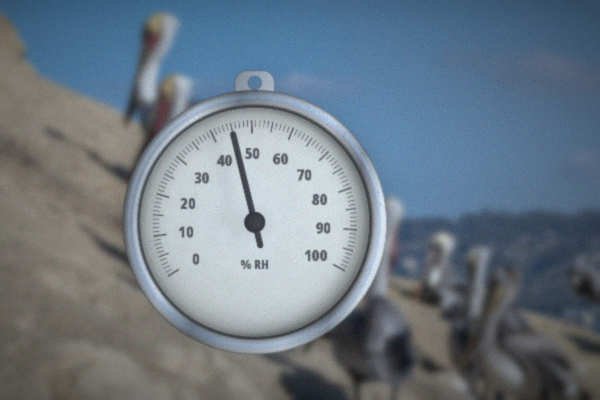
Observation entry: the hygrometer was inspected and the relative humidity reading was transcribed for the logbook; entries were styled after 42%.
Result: 45%
